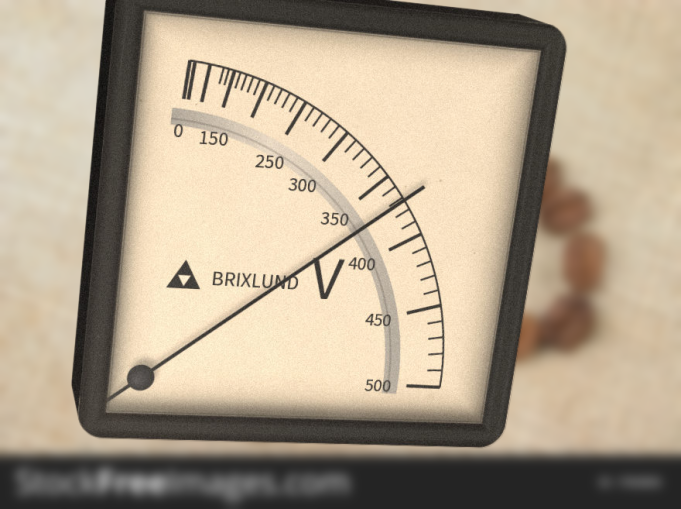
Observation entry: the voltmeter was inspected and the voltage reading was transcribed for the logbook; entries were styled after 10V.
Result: 370V
